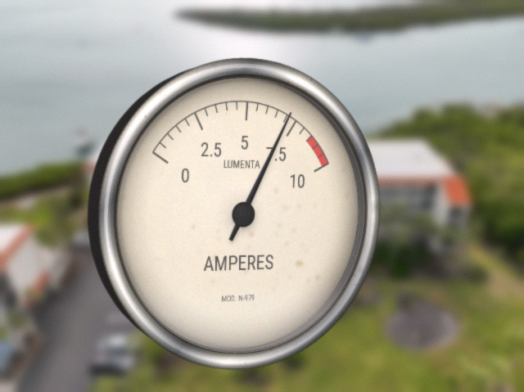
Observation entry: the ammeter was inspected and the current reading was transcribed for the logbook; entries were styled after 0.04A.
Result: 7A
